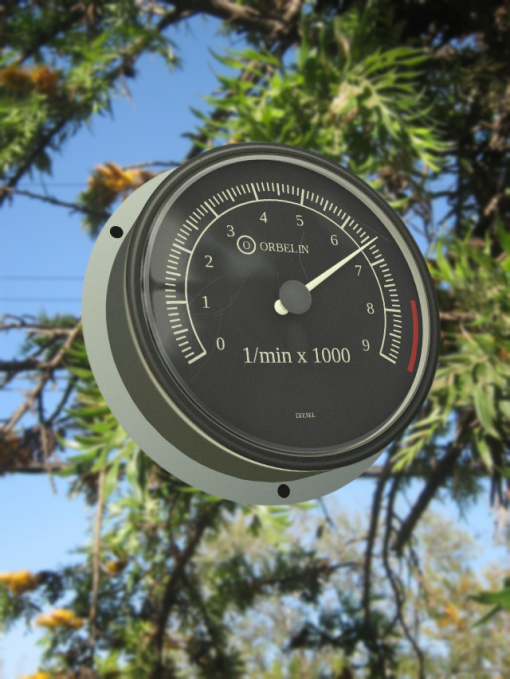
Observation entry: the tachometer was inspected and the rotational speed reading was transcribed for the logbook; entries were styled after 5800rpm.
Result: 6600rpm
